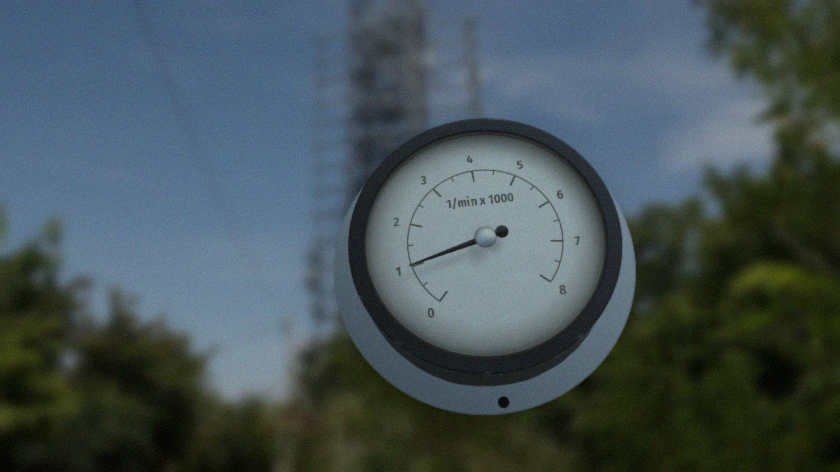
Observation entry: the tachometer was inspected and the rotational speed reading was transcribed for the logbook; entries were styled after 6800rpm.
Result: 1000rpm
